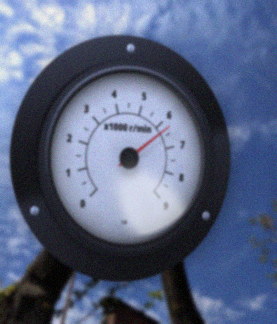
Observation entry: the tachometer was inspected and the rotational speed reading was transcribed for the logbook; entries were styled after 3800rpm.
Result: 6250rpm
